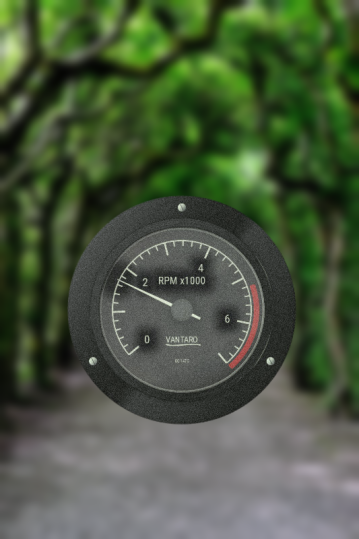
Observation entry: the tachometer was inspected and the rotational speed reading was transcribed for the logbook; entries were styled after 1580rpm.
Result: 1700rpm
